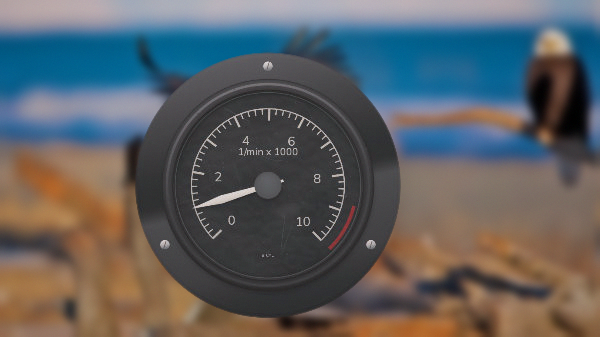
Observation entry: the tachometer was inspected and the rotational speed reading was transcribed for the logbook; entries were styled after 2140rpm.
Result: 1000rpm
